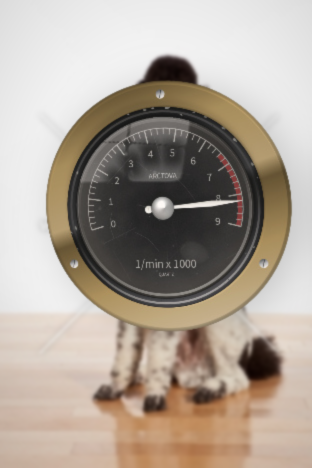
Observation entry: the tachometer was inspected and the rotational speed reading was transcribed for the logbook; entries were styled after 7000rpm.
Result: 8200rpm
